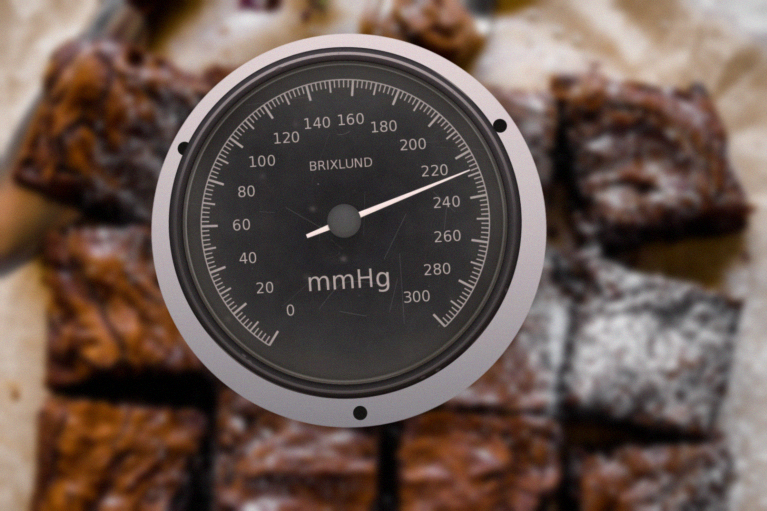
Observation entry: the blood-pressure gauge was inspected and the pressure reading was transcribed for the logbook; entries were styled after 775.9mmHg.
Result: 228mmHg
